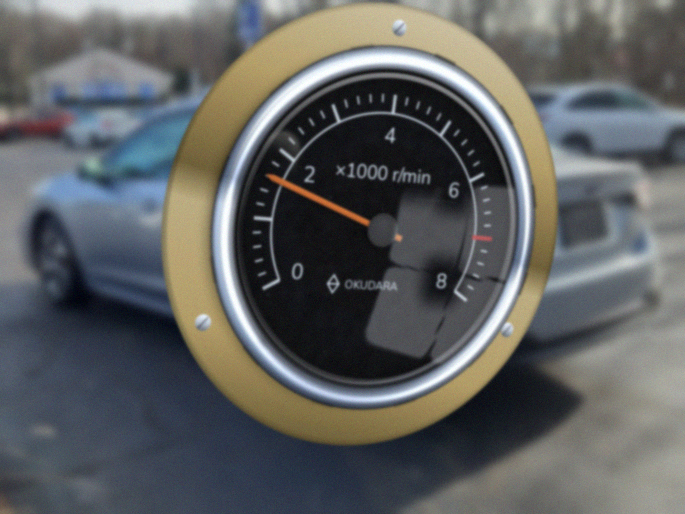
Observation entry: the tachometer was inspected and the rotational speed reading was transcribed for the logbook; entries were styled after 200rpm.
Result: 1600rpm
